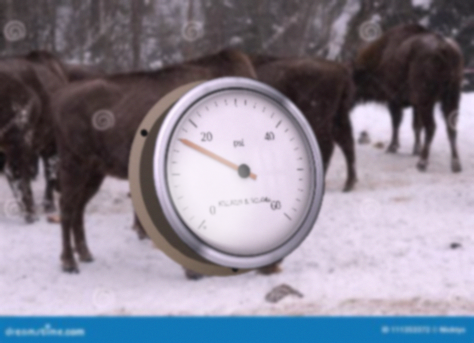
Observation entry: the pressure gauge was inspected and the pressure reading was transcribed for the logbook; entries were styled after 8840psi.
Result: 16psi
